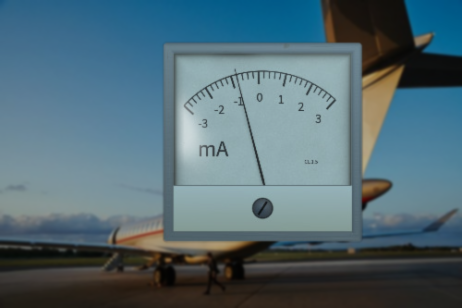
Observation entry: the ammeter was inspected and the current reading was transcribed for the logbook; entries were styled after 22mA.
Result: -0.8mA
